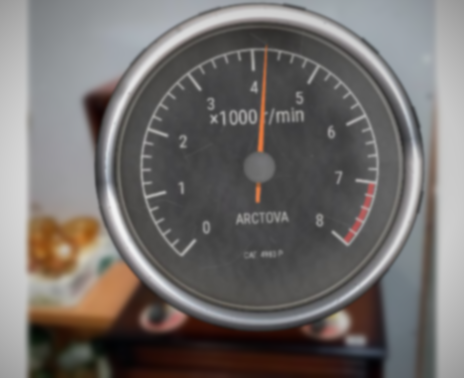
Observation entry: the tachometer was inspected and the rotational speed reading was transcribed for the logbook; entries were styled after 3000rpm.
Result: 4200rpm
